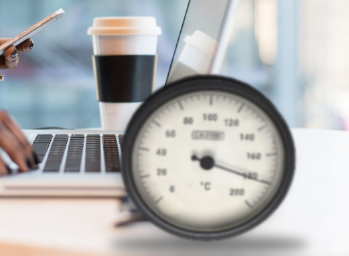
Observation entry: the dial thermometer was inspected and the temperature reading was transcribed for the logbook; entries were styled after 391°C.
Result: 180°C
